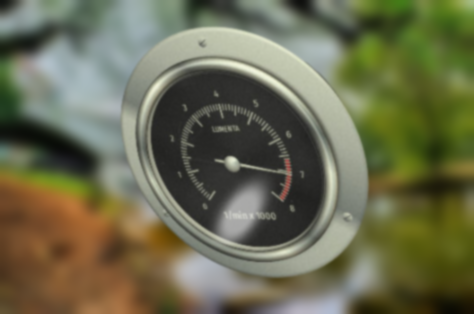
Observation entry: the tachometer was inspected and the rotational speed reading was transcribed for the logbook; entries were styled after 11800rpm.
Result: 7000rpm
